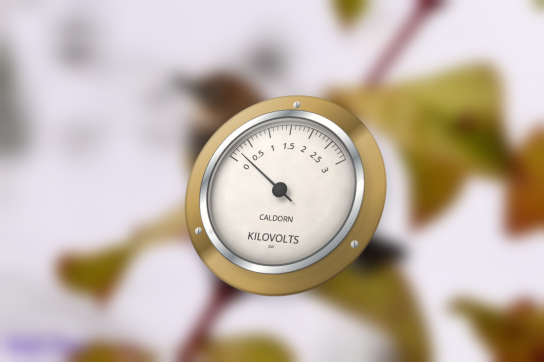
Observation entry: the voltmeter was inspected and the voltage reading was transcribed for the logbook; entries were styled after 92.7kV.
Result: 0.2kV
